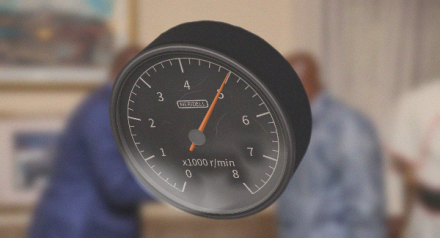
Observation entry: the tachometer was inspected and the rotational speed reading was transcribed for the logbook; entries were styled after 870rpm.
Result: 5000rpm
